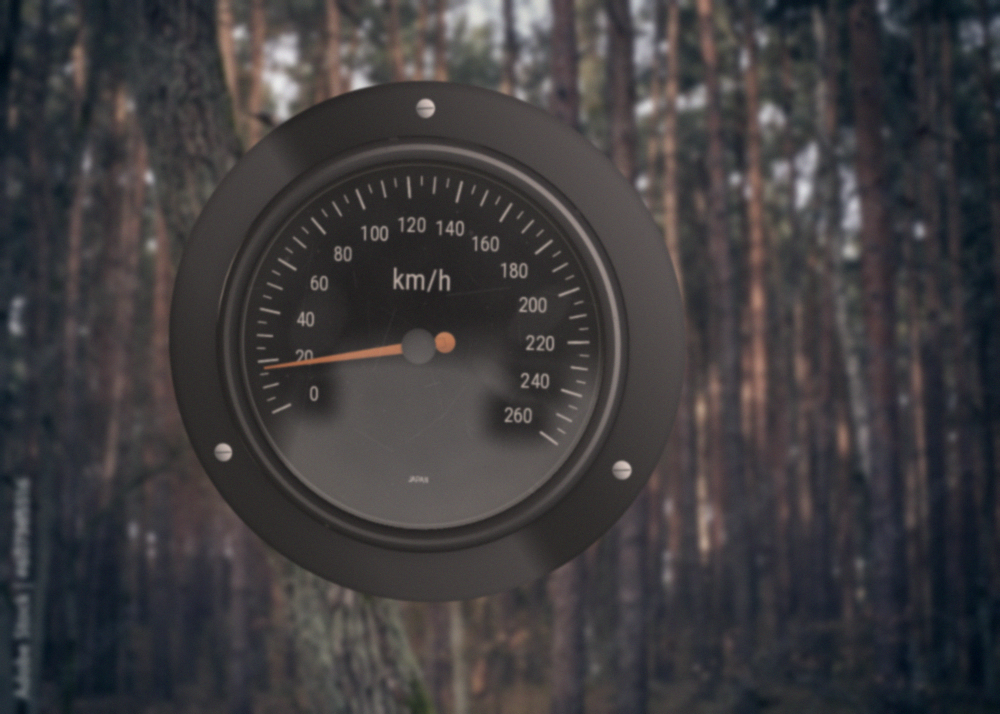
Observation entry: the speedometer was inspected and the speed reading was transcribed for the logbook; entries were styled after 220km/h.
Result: 17.5km/h
